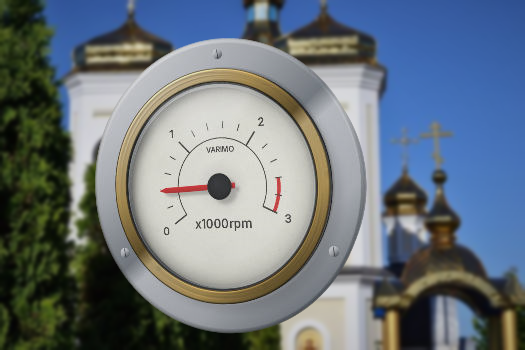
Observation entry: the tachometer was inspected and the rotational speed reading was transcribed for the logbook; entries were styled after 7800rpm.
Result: 400rpm
